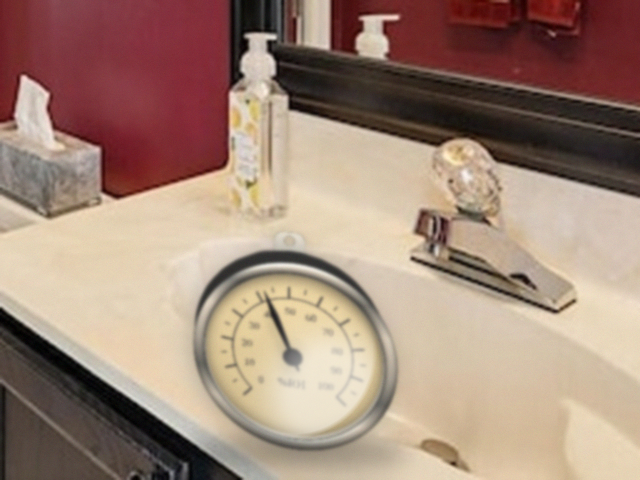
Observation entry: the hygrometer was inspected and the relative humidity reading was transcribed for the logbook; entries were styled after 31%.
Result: 42.5%
